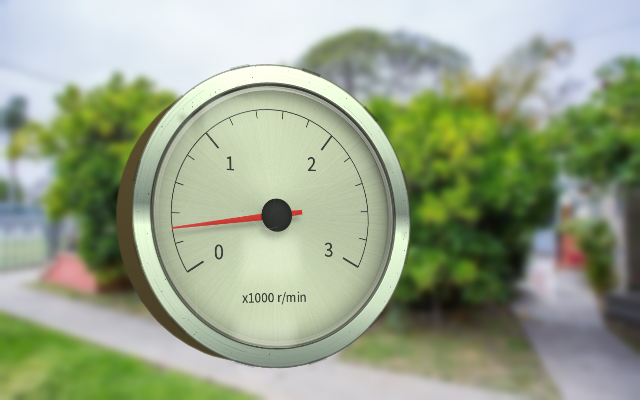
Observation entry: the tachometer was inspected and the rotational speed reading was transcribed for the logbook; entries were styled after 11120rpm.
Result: 300rpm
